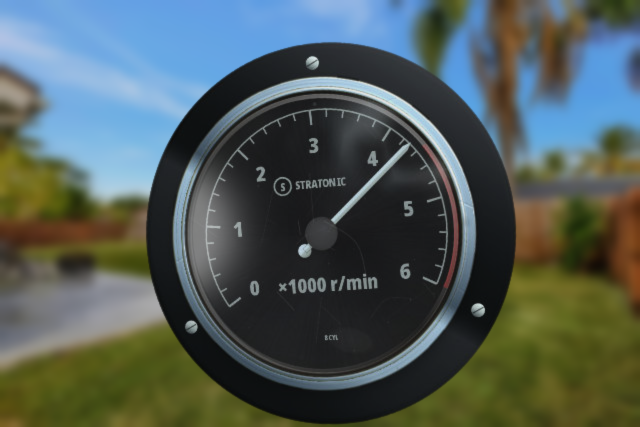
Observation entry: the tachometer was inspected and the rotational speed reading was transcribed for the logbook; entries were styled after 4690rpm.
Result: 4300rpm
